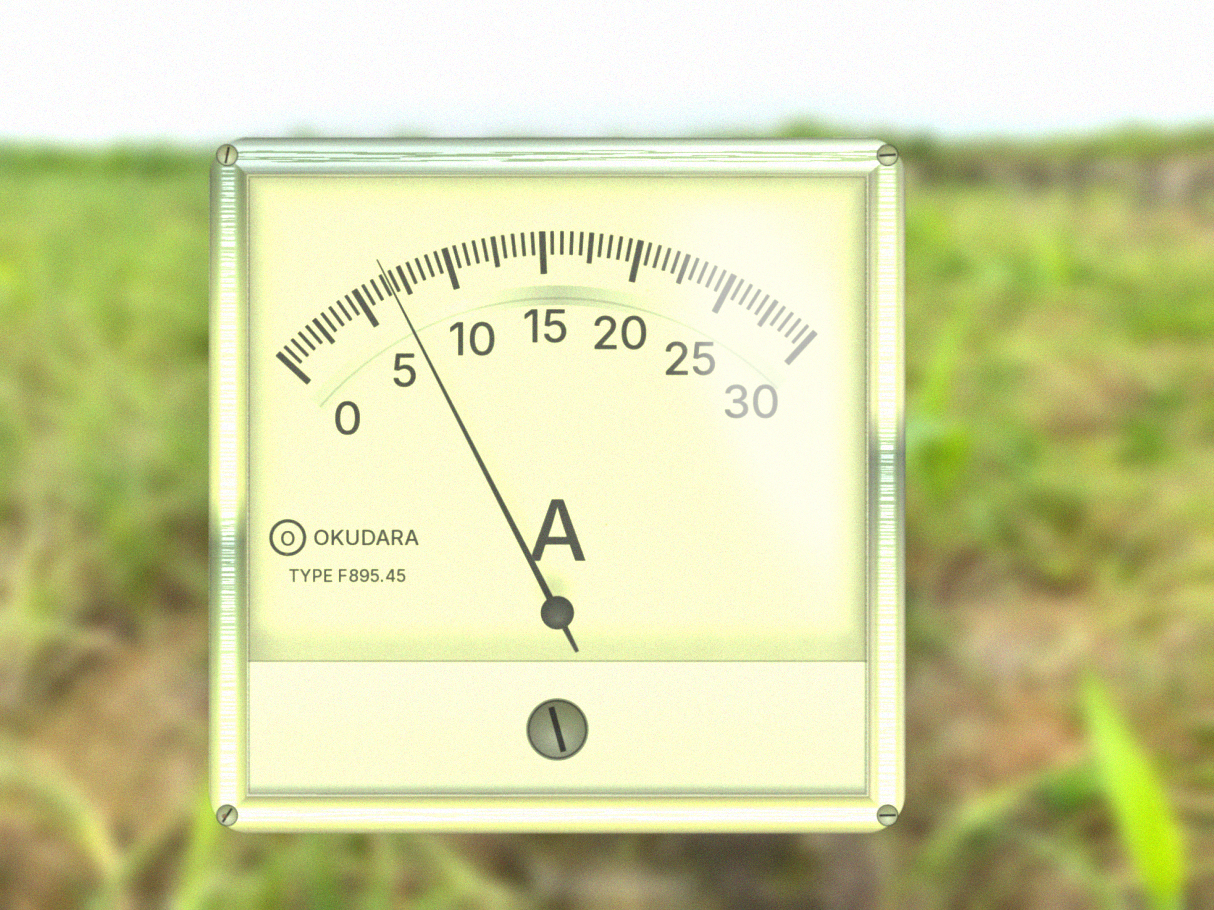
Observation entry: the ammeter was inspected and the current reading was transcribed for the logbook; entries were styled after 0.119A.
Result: 6.75A
